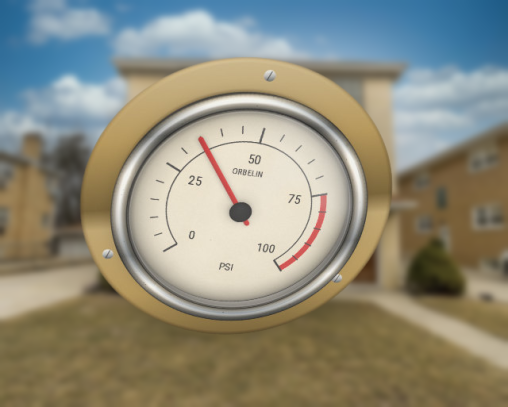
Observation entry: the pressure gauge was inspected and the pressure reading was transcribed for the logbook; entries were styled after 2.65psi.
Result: 35psi
